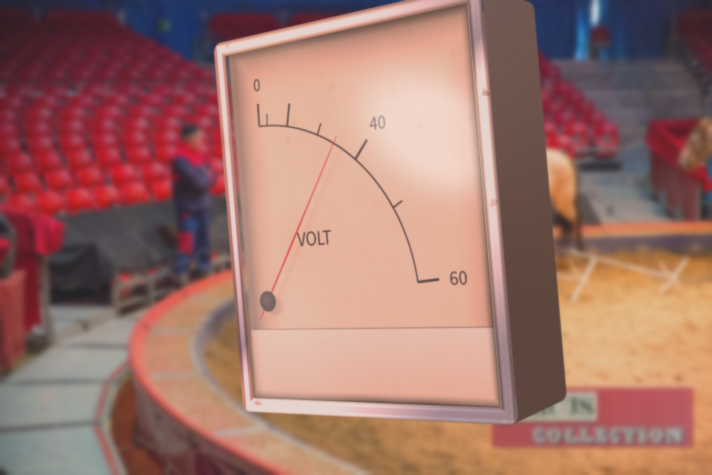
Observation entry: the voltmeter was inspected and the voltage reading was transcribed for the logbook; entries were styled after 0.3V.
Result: 35V
